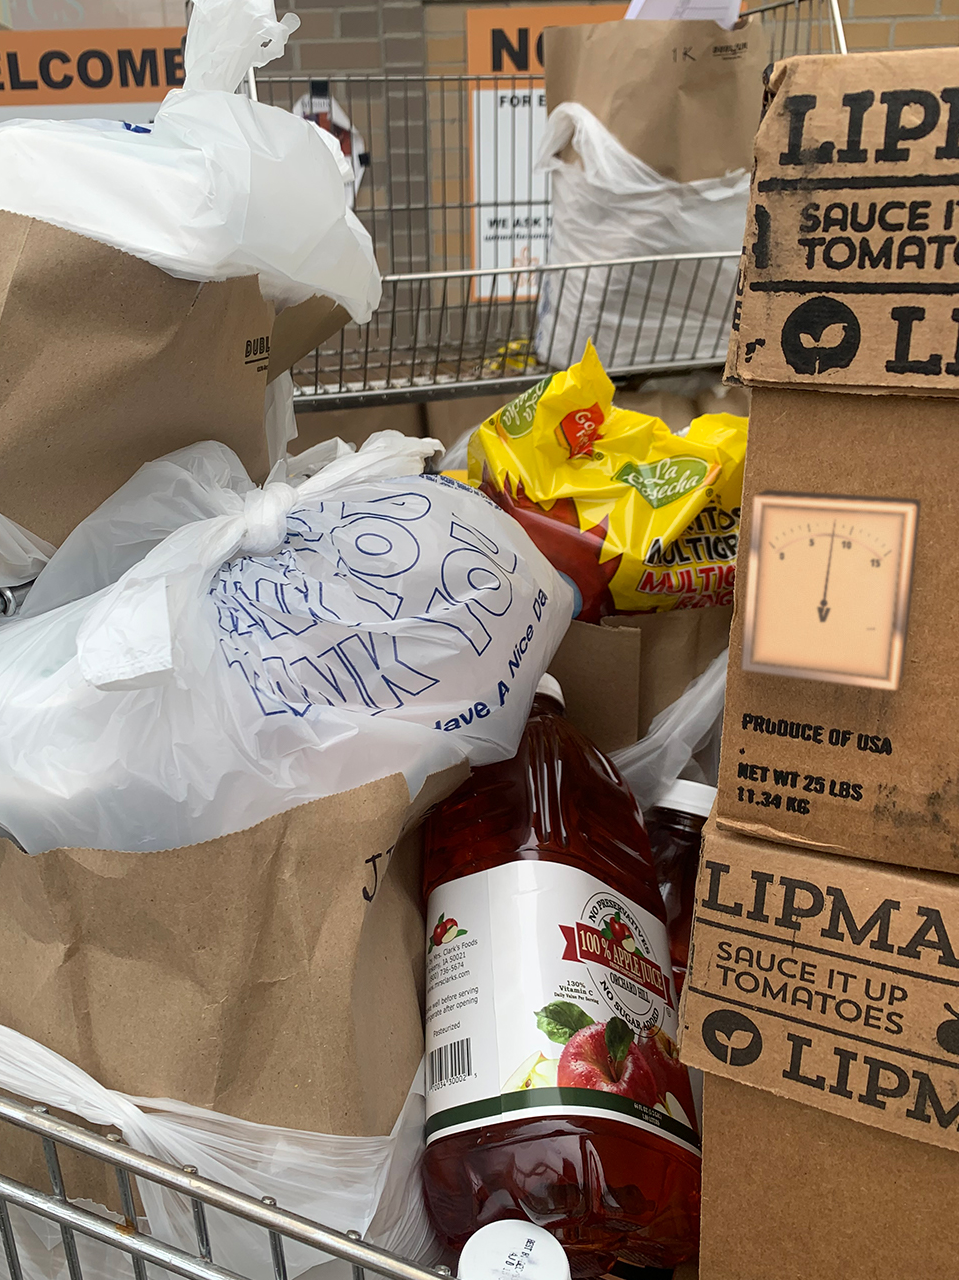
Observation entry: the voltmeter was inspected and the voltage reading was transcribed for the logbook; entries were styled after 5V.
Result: 8V
